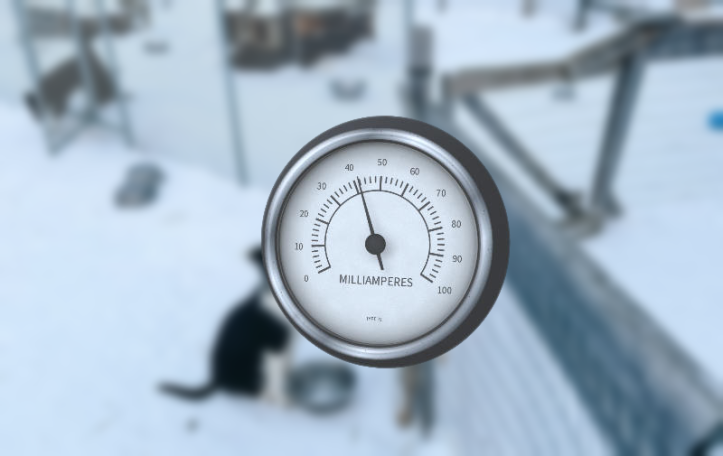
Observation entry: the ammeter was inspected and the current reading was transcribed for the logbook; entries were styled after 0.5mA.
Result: 42mA
